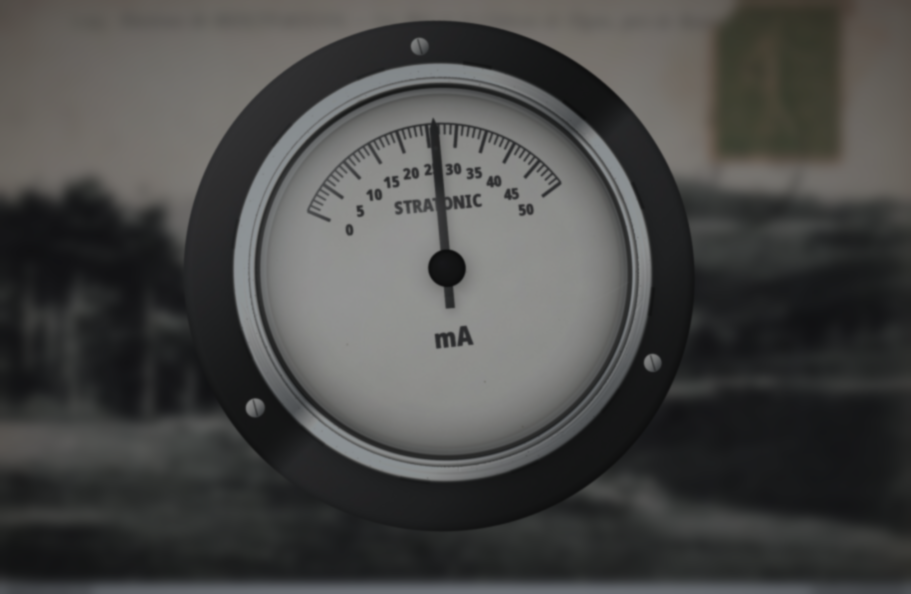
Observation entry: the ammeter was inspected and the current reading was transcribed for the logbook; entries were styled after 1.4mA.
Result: 26mA
